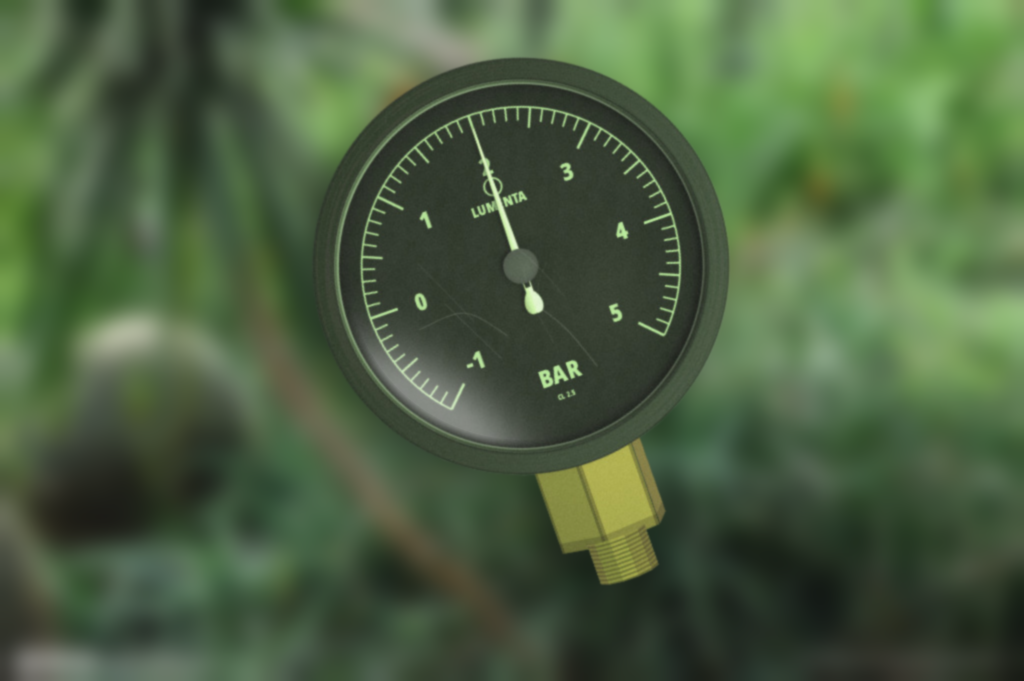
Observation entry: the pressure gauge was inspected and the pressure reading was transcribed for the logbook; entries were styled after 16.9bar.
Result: 2bar
